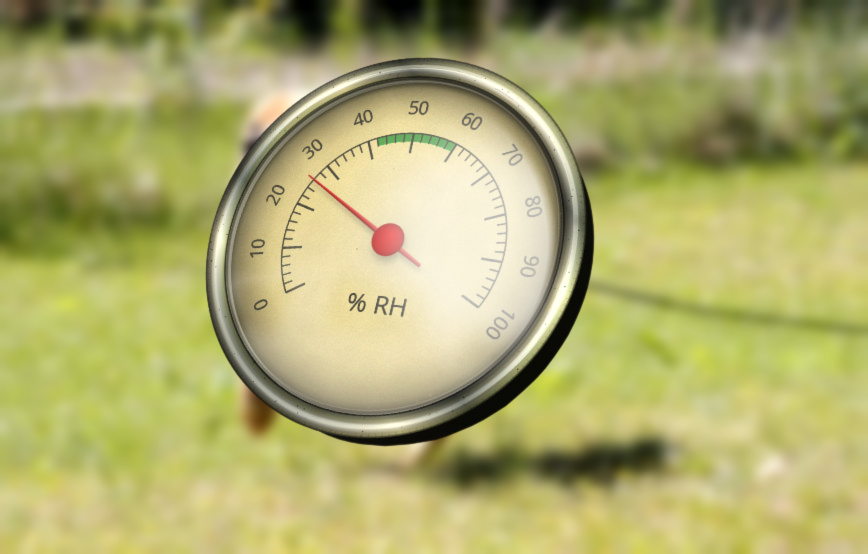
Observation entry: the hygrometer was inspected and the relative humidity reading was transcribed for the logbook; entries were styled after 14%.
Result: 26%
